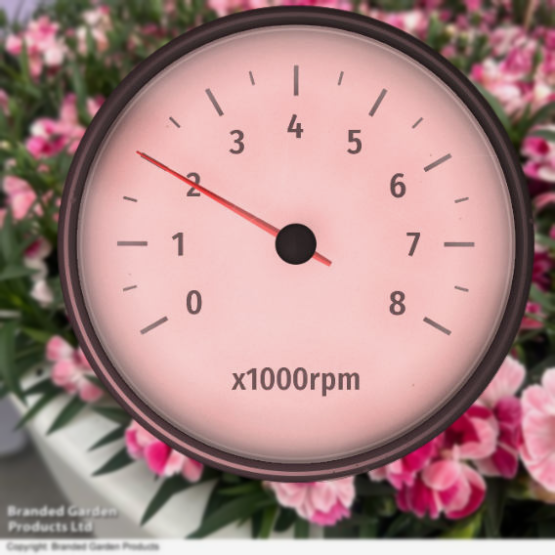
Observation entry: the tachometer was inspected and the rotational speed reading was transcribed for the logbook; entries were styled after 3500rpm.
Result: 2000rpm
